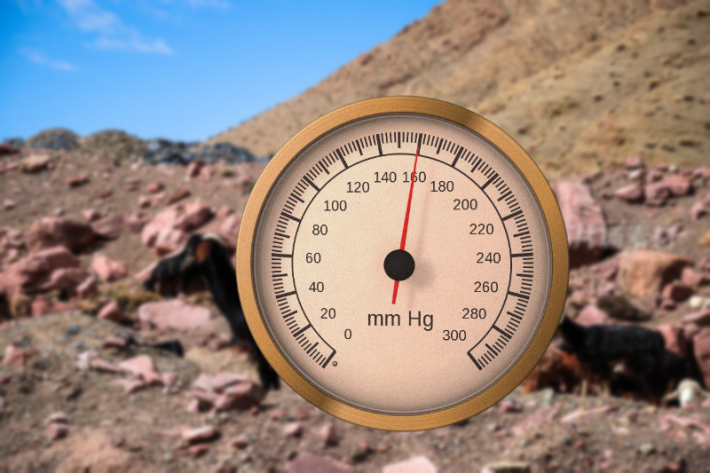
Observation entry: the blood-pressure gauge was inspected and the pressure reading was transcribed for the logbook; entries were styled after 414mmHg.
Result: 160mmHg
